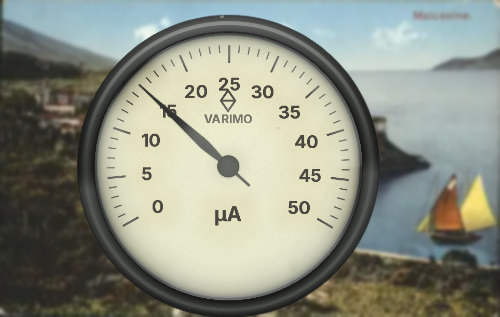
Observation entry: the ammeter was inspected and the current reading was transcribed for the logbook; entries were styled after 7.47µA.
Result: 15µA
